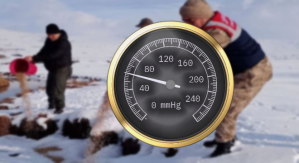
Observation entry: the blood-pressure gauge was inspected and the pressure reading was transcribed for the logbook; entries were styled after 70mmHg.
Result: 60mmHg
